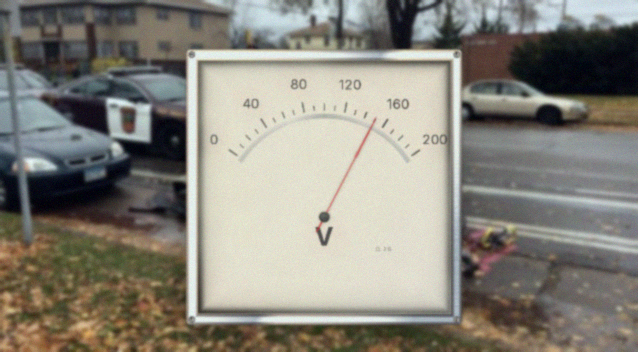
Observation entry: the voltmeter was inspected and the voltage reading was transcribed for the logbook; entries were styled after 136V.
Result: 150V
